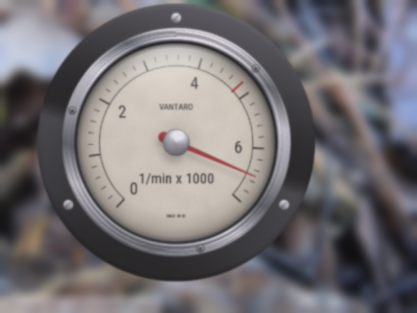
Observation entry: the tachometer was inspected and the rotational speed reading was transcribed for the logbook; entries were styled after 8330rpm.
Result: 6500rpm
